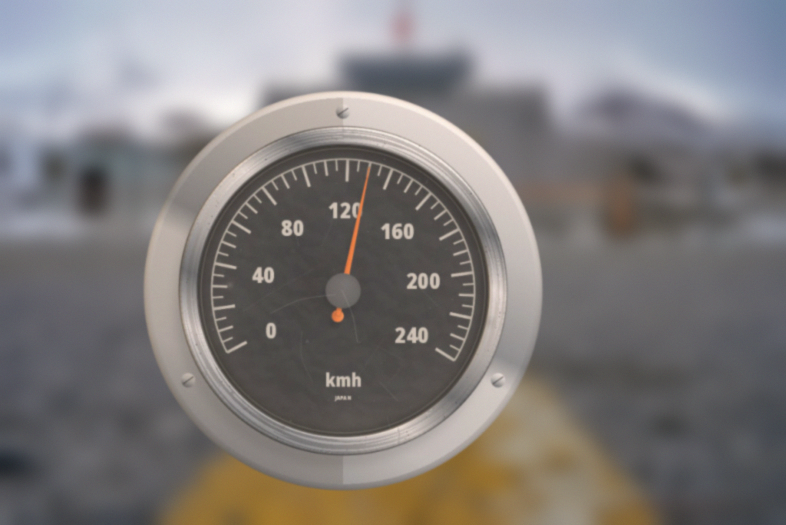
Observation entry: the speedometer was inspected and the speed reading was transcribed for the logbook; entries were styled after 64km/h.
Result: 130km/h
